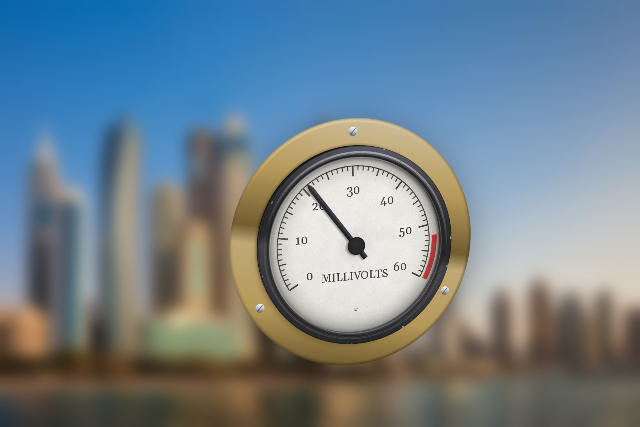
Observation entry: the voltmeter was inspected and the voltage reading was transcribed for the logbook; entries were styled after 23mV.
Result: 21mV
